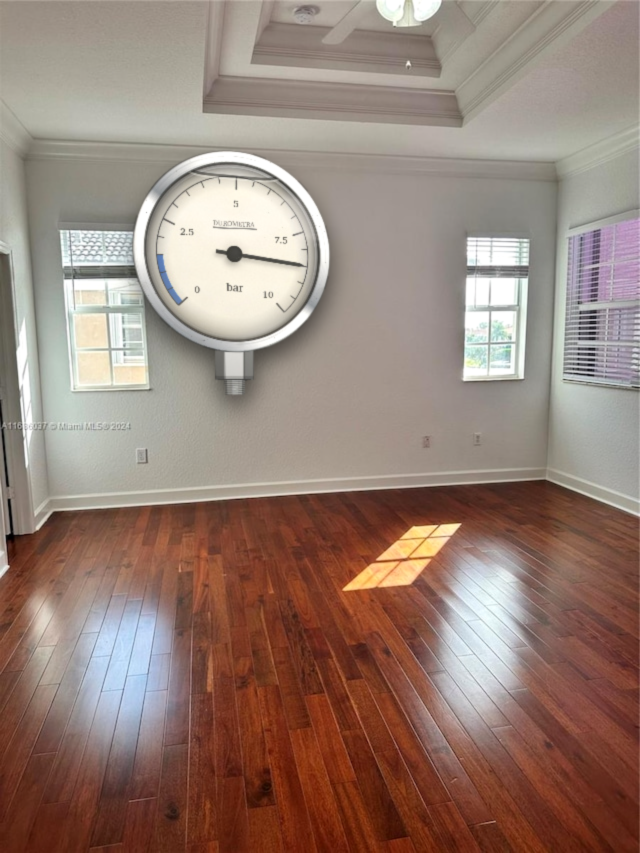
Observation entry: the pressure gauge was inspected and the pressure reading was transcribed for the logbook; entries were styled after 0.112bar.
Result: 8.5bar
